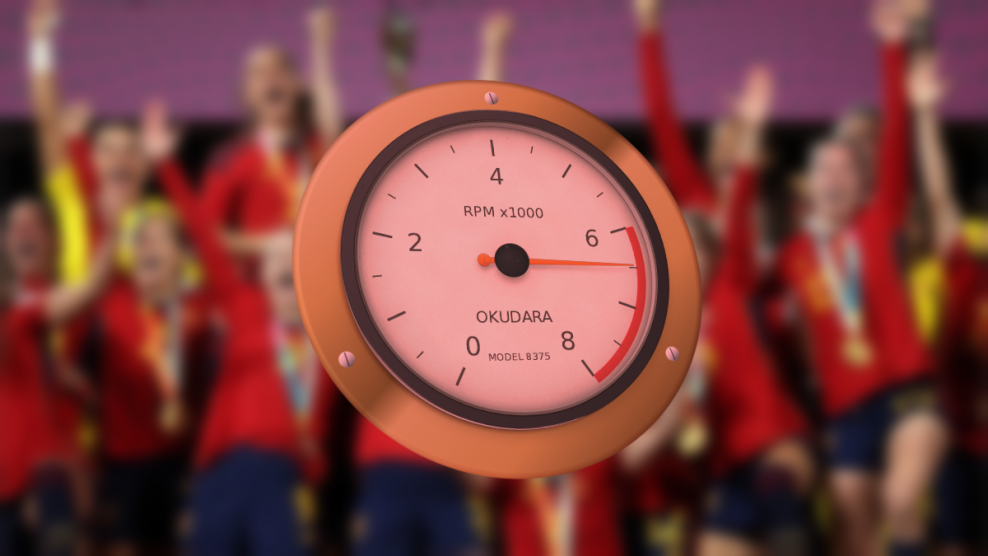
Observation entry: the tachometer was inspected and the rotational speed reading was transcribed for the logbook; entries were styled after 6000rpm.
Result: 6500rpm
